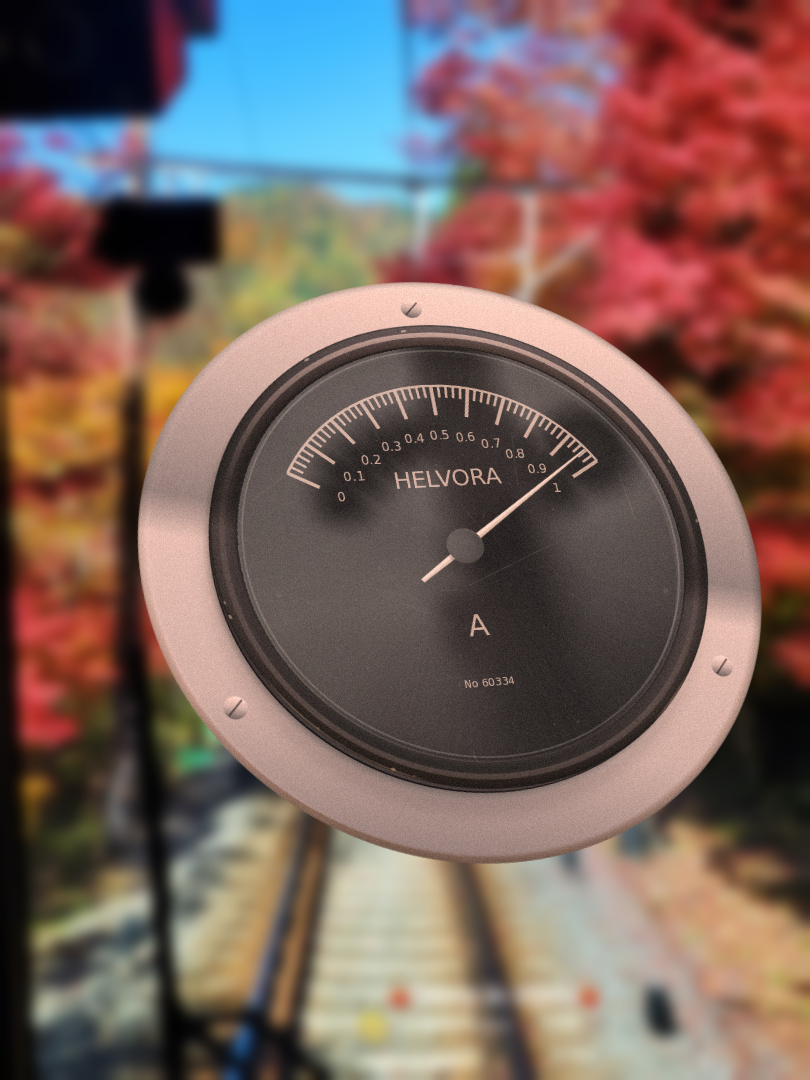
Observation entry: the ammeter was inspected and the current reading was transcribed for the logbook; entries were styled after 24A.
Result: 0.96A
